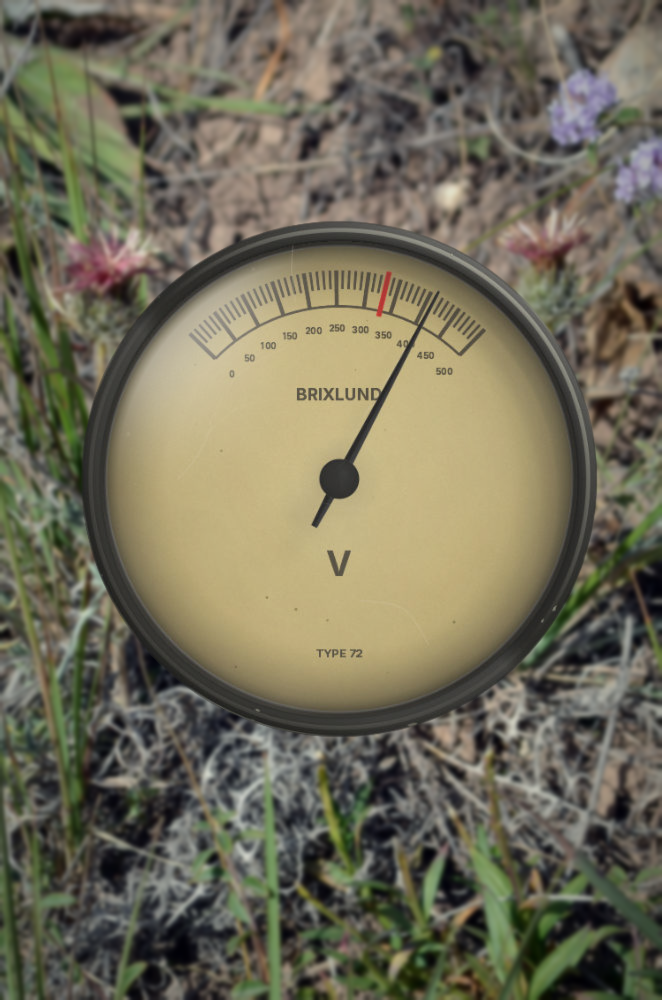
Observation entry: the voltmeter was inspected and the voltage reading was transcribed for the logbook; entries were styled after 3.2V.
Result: 410V
